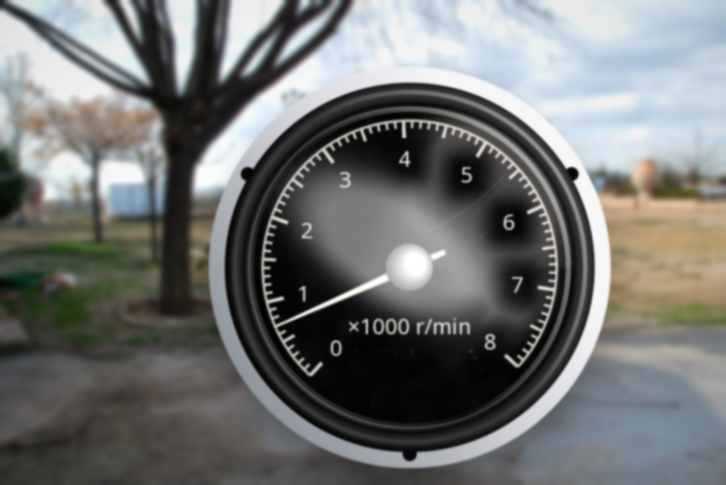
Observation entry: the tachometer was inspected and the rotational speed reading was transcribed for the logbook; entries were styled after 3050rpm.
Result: 700rpm
